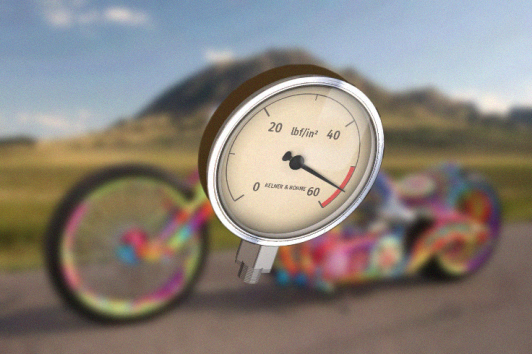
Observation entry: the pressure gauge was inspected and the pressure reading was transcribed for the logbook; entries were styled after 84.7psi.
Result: 55psi
